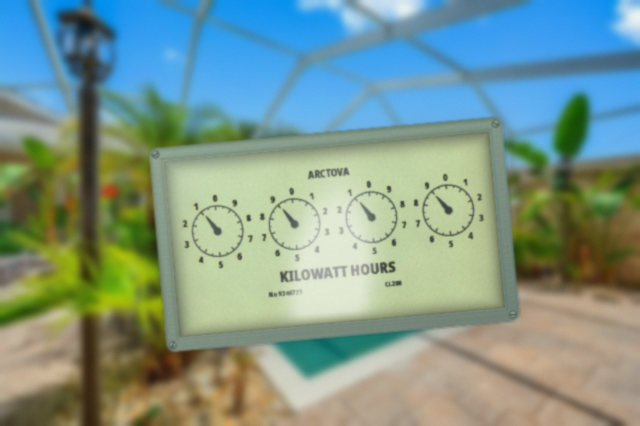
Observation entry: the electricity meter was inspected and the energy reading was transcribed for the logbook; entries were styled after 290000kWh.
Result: 909kWh
